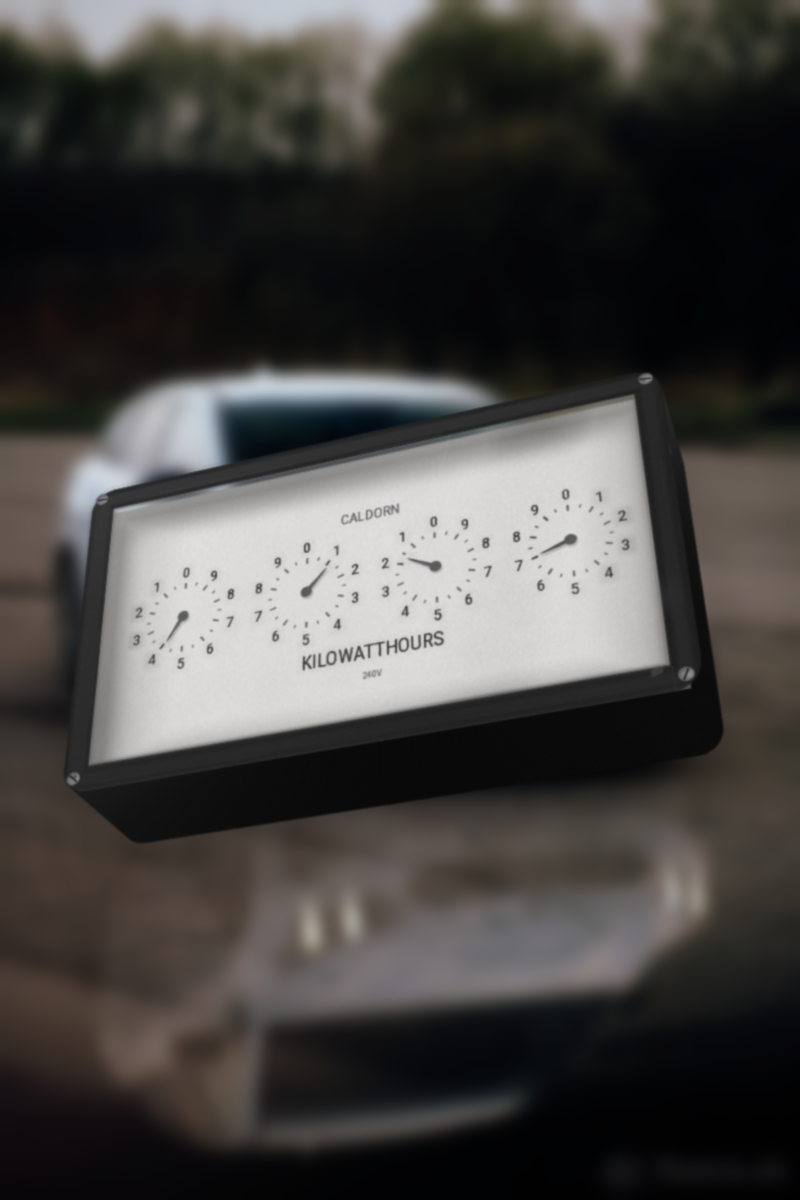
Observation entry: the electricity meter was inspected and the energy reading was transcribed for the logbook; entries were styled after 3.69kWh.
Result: 4117kWh
